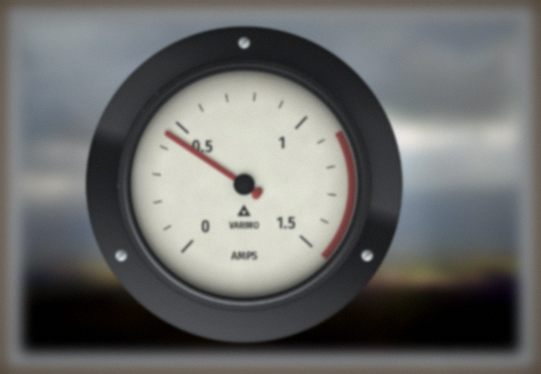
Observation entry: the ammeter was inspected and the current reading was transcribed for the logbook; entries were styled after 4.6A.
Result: 0.45A
